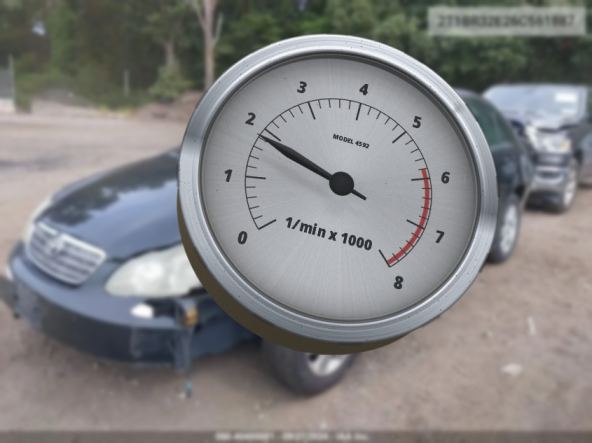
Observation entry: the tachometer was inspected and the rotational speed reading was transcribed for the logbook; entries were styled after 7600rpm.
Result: 1800rpm
